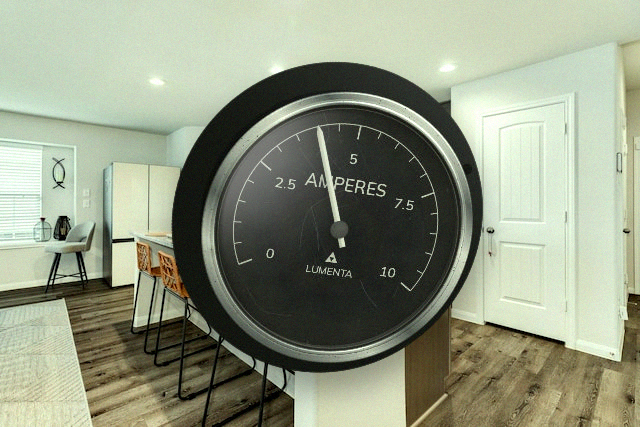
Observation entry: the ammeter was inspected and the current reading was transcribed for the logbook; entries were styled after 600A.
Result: 4A
